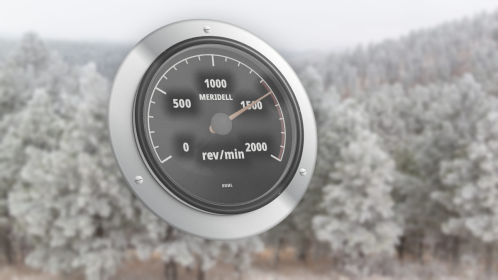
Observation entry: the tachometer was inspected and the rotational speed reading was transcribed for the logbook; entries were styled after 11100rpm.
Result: 1500rpm
